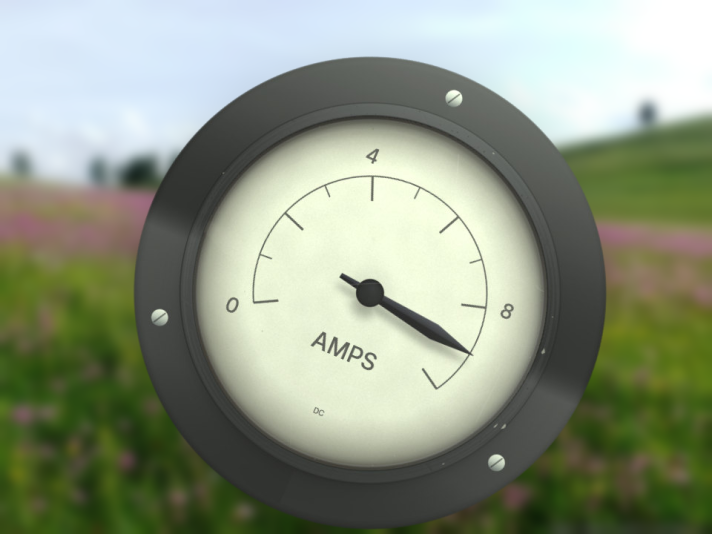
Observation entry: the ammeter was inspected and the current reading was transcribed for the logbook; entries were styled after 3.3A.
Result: 9A
